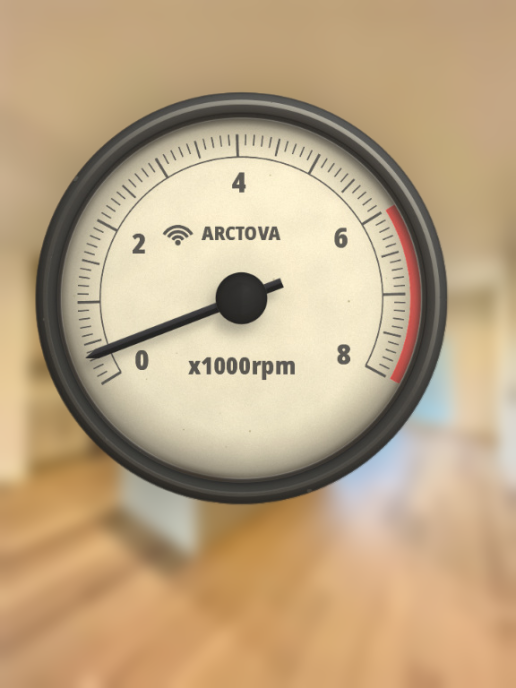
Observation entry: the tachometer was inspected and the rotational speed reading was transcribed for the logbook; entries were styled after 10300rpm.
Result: 350rpm
